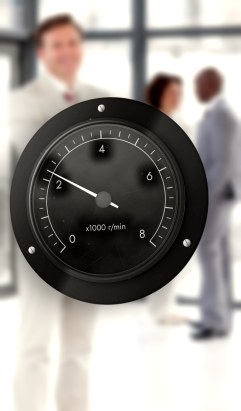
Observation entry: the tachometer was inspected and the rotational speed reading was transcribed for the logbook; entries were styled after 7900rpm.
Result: 2250rpm
